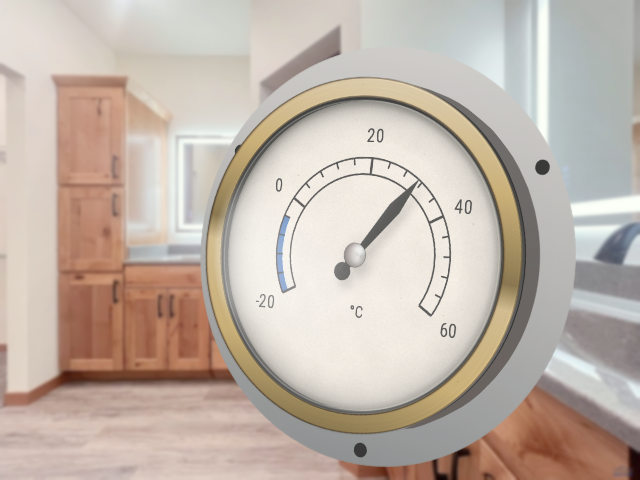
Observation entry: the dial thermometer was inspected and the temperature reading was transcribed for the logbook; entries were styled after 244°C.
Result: 32°C
